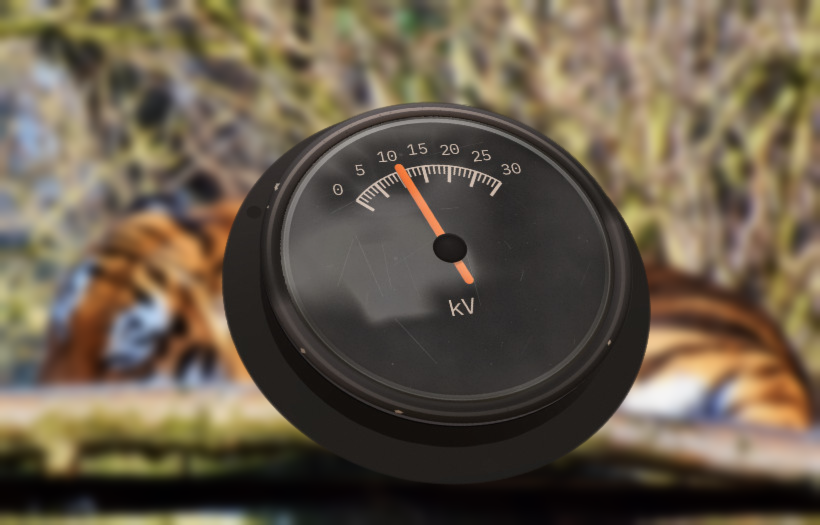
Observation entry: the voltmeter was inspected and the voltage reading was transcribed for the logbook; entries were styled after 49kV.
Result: 10kV
